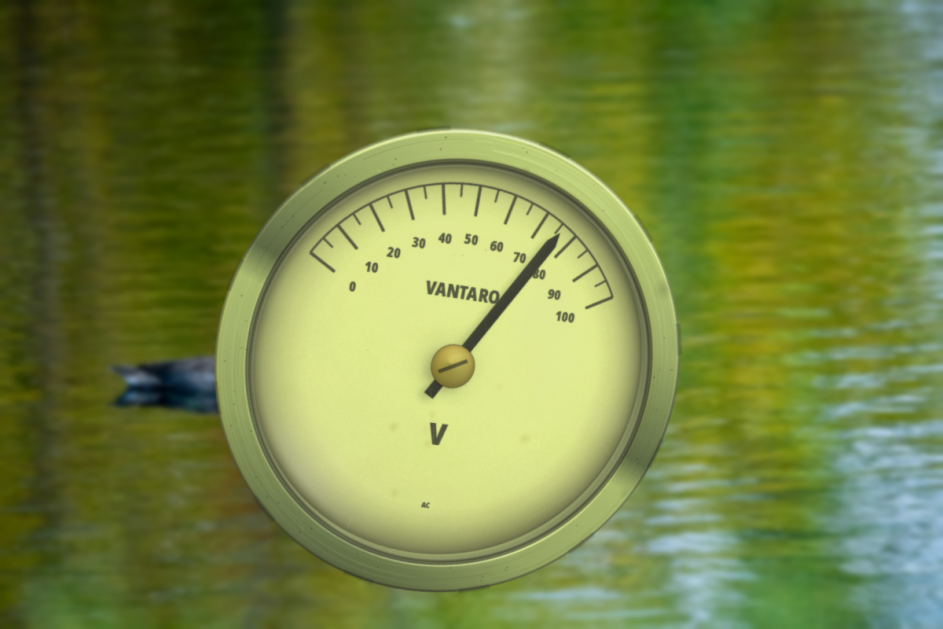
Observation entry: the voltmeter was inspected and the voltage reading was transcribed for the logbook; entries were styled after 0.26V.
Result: 75V
